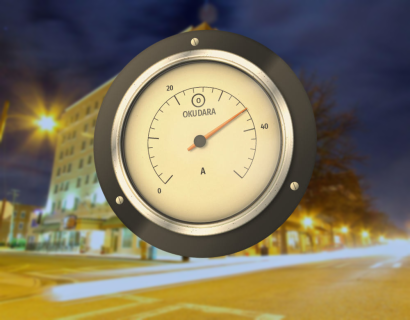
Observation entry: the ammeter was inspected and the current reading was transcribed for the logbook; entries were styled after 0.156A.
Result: 36A
